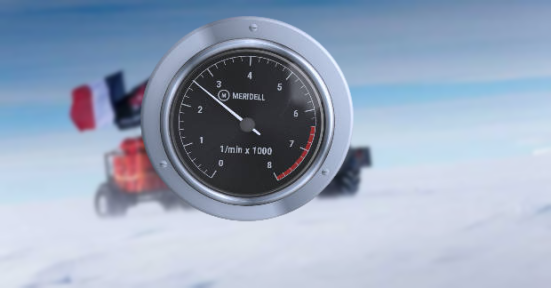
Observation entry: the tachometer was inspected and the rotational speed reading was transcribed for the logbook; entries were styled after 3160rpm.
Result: 2600rpm
